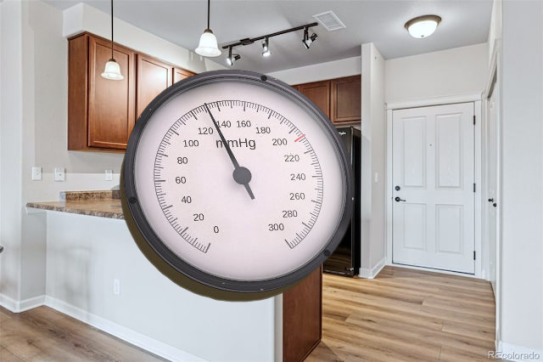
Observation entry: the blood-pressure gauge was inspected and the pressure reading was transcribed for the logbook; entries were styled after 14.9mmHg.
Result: 130mmHg
